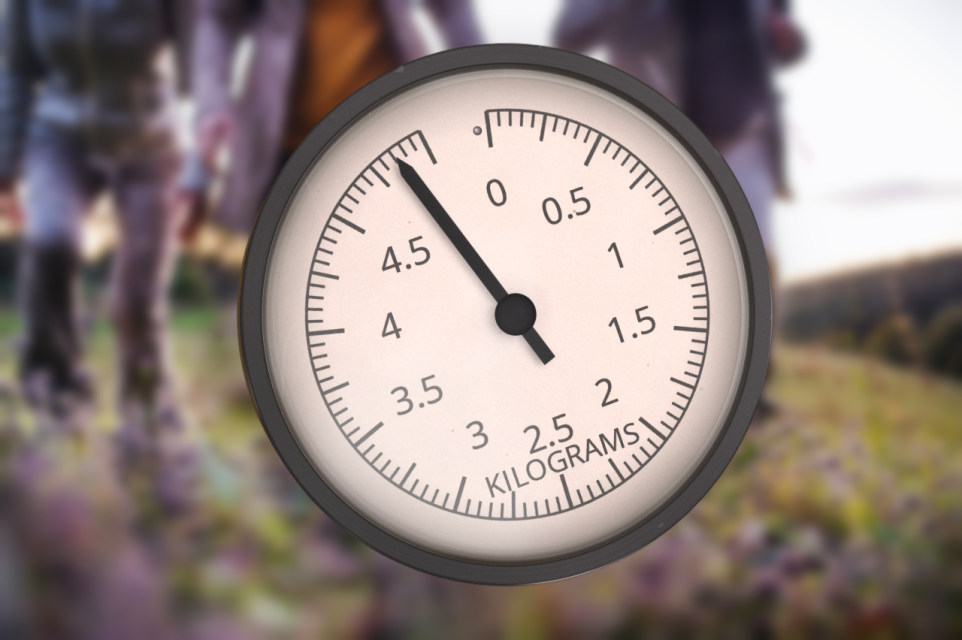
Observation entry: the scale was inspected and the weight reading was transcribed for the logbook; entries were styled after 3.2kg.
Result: 4.85kg
